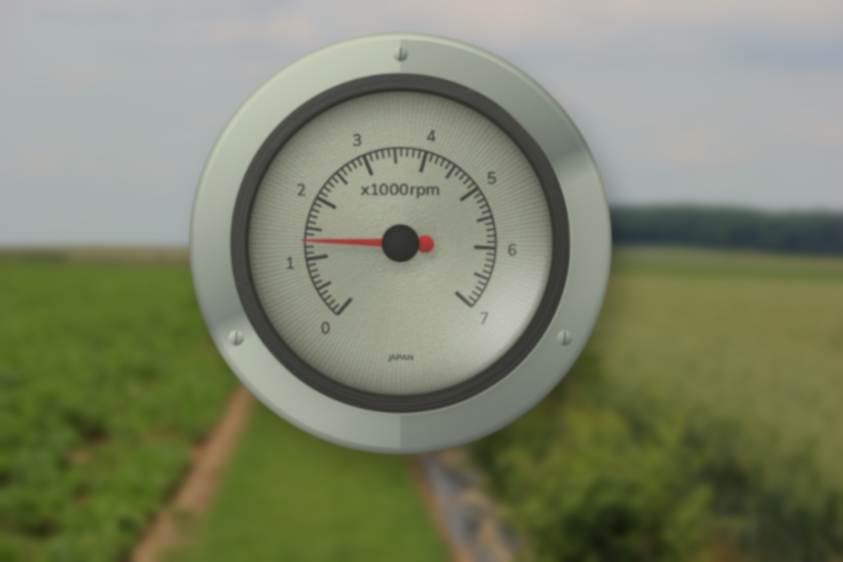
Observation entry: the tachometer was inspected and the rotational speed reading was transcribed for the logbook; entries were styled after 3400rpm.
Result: 1300rpm
